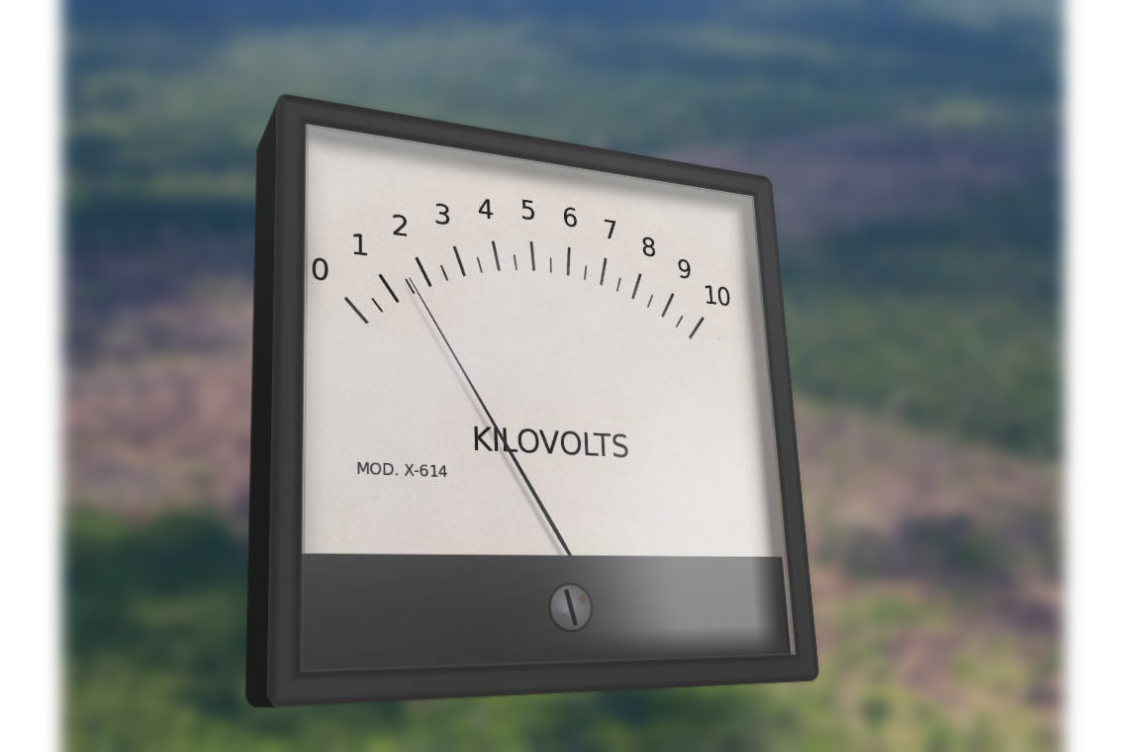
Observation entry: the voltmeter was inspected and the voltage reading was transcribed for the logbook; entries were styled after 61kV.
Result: 1.5kV
